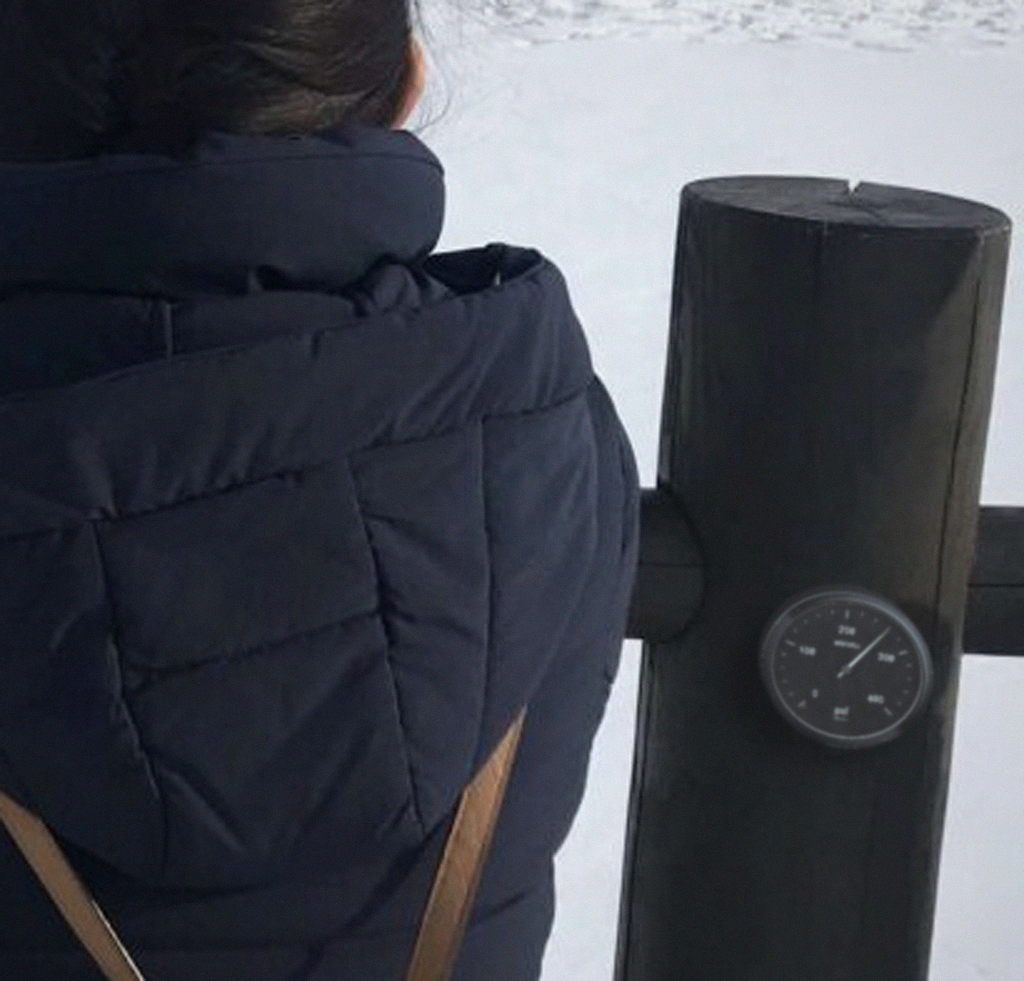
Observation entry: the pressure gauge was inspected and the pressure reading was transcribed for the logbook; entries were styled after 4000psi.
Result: 260psi
